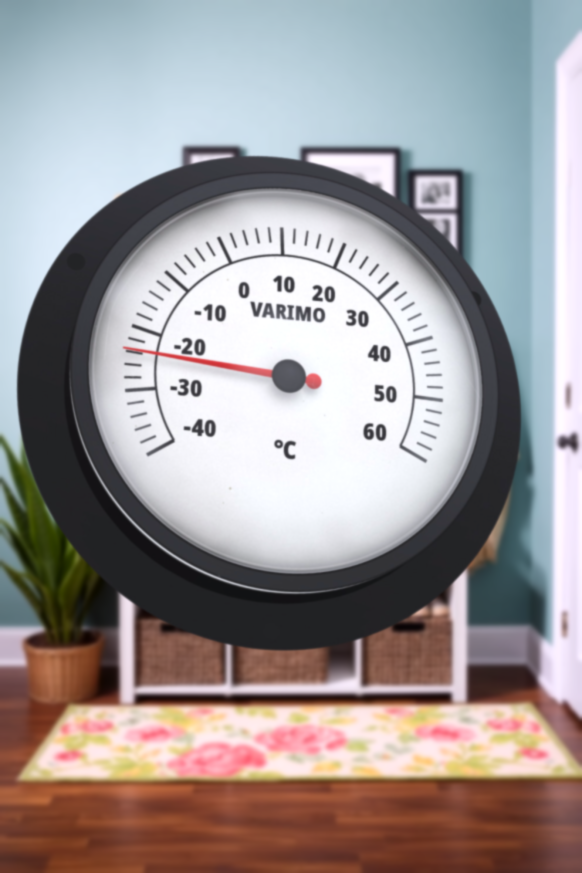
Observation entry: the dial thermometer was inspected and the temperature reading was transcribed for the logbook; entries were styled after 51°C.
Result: -24°C
